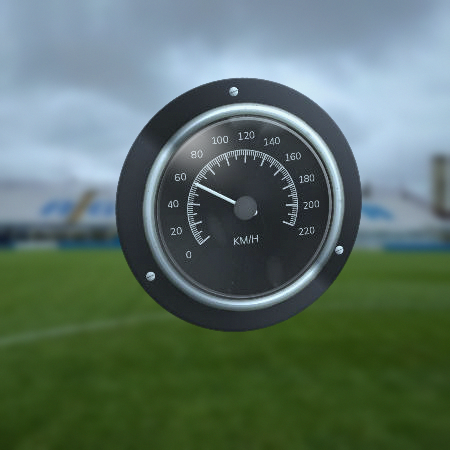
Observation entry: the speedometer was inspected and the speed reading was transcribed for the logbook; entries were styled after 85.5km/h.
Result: 60km/h
